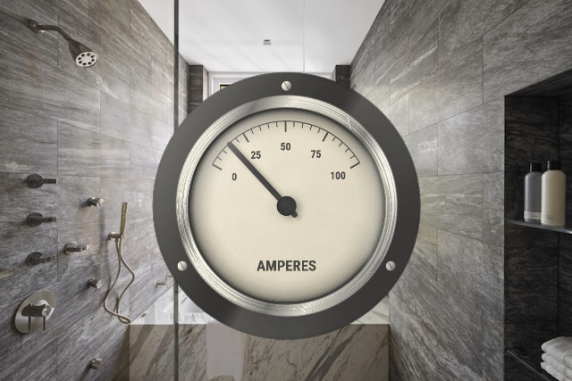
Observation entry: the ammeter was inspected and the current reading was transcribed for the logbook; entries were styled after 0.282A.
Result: 15A
